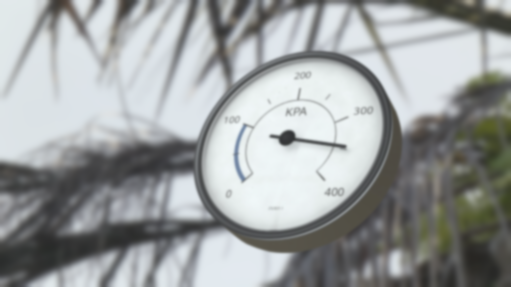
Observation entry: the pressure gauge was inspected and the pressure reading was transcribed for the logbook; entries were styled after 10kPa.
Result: 350kPa
